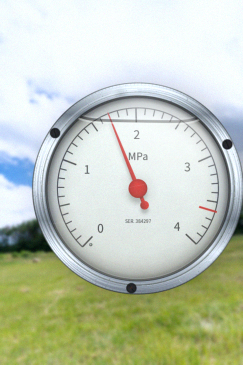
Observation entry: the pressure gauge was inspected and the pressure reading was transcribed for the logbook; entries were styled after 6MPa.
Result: 1.7MPa
